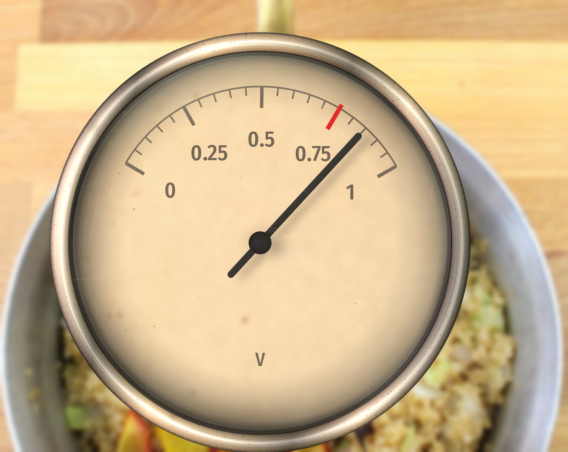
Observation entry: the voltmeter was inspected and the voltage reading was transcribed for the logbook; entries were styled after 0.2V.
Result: 0.85V
